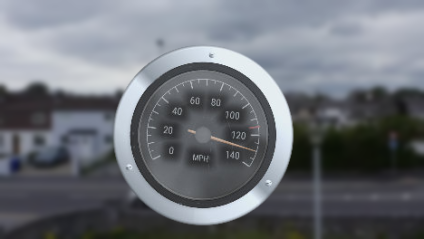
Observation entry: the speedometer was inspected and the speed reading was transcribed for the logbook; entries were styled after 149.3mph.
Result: 130mph
